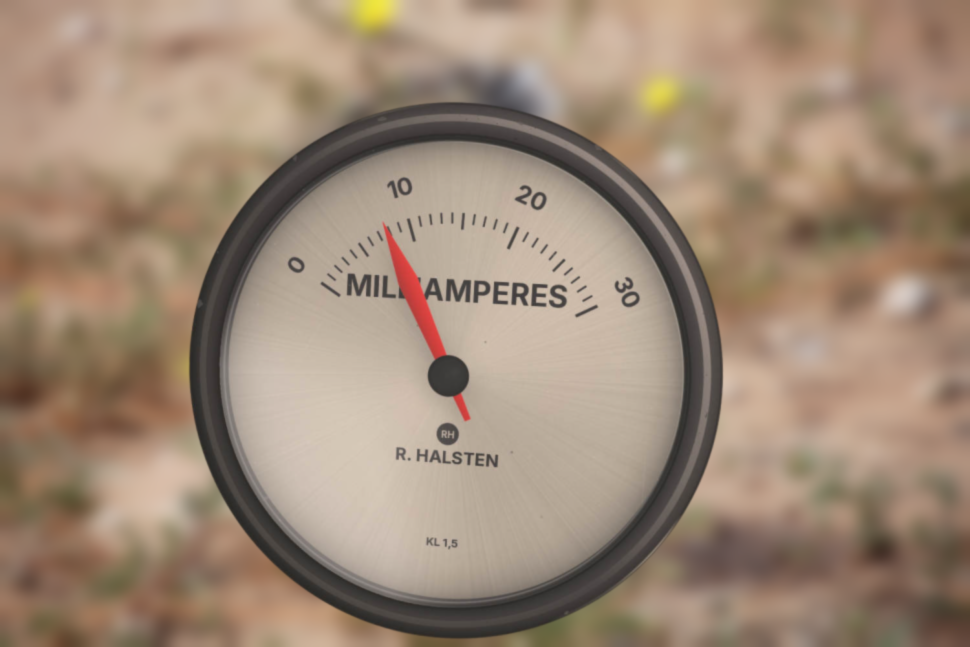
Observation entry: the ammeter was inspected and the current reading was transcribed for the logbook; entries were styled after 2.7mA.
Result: 8mA
